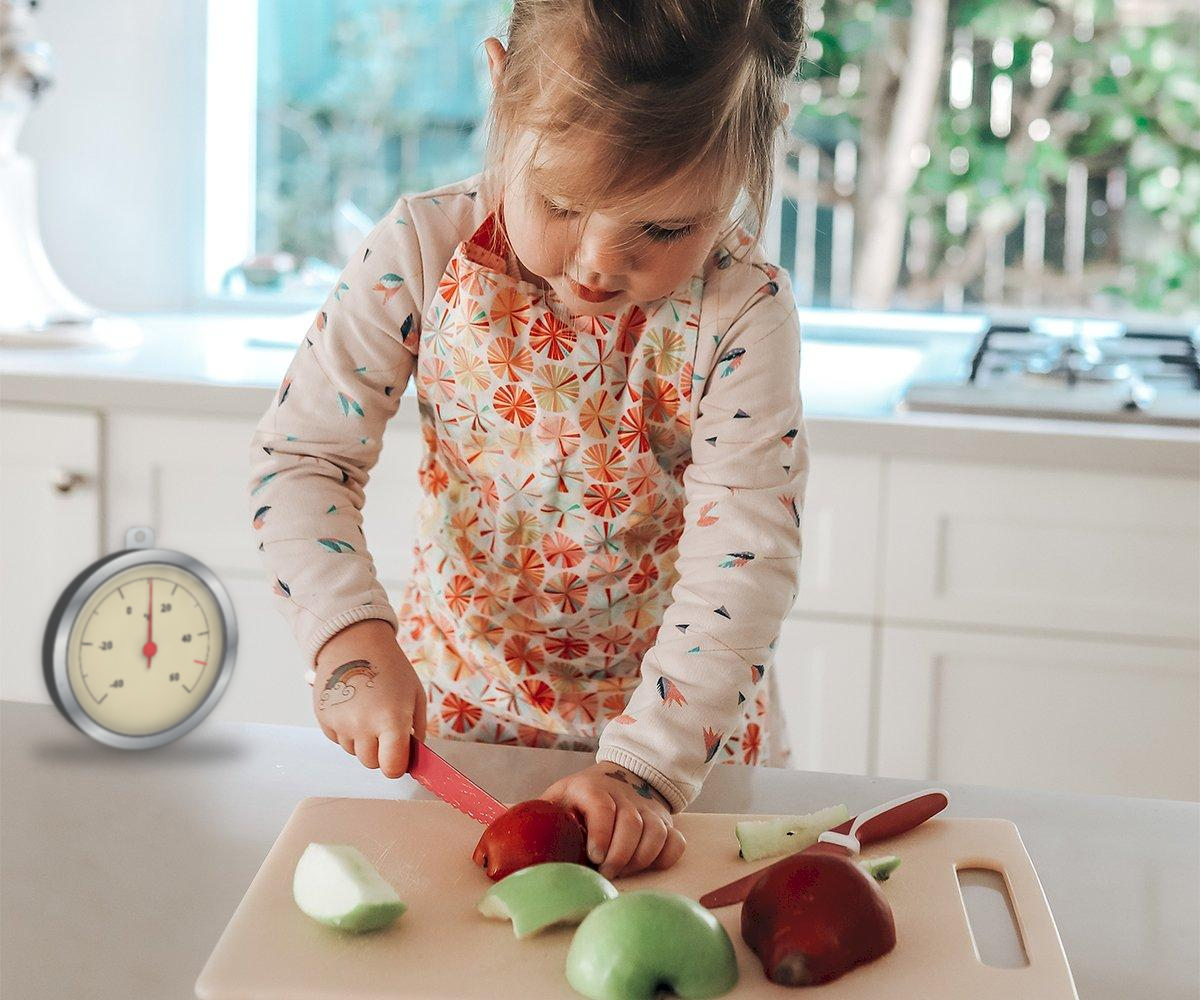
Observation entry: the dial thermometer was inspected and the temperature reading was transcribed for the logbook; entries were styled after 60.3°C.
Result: 10°C
